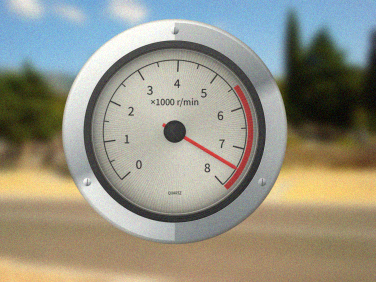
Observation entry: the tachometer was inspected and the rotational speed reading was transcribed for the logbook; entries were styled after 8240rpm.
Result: 7500rpm
